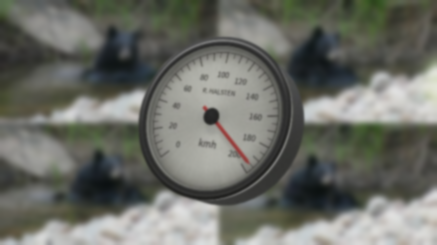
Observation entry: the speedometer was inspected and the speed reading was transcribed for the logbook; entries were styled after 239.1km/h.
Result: 195km/h
